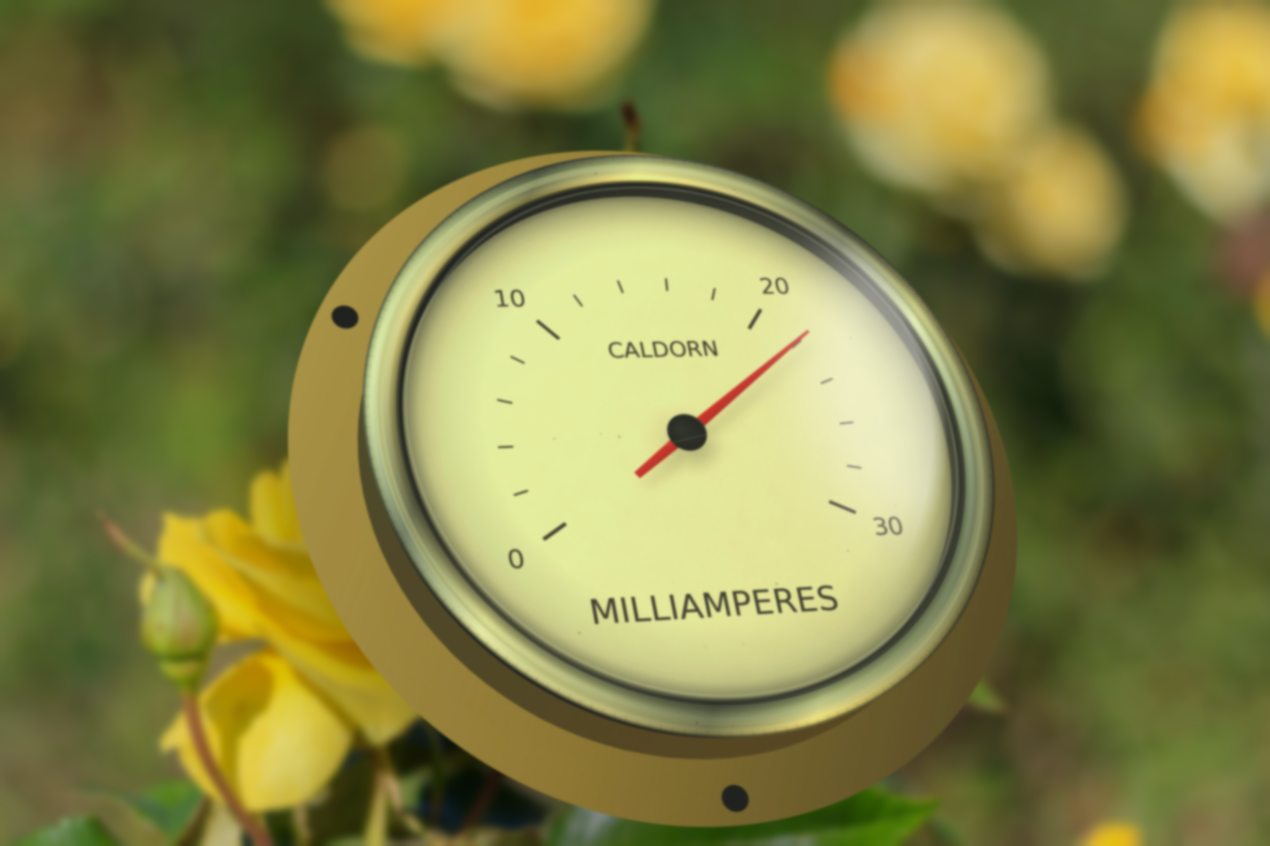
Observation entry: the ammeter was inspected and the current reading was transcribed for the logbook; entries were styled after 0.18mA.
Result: 22mA
